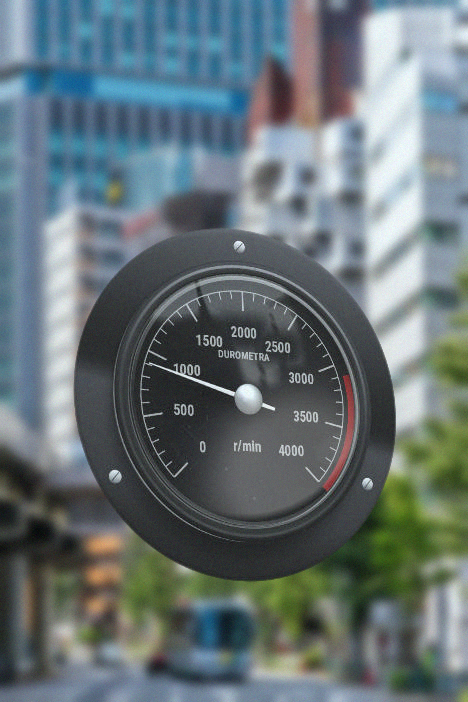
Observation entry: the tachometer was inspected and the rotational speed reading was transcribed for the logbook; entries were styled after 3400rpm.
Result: 900rpm
